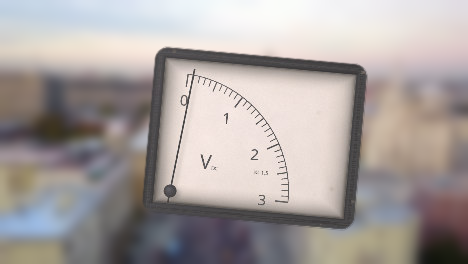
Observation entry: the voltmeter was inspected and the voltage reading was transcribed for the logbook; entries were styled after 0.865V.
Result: 0.1V
